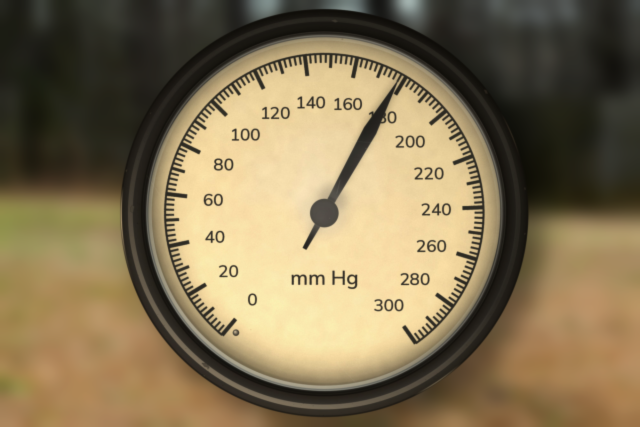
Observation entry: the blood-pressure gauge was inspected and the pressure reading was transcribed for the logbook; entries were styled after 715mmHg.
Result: 178mmHg
